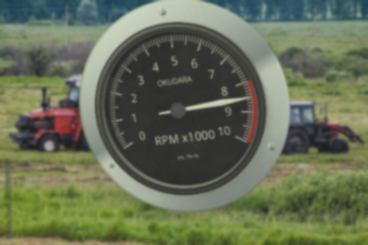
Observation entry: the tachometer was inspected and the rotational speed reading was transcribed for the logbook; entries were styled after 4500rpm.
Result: 8500rpm
